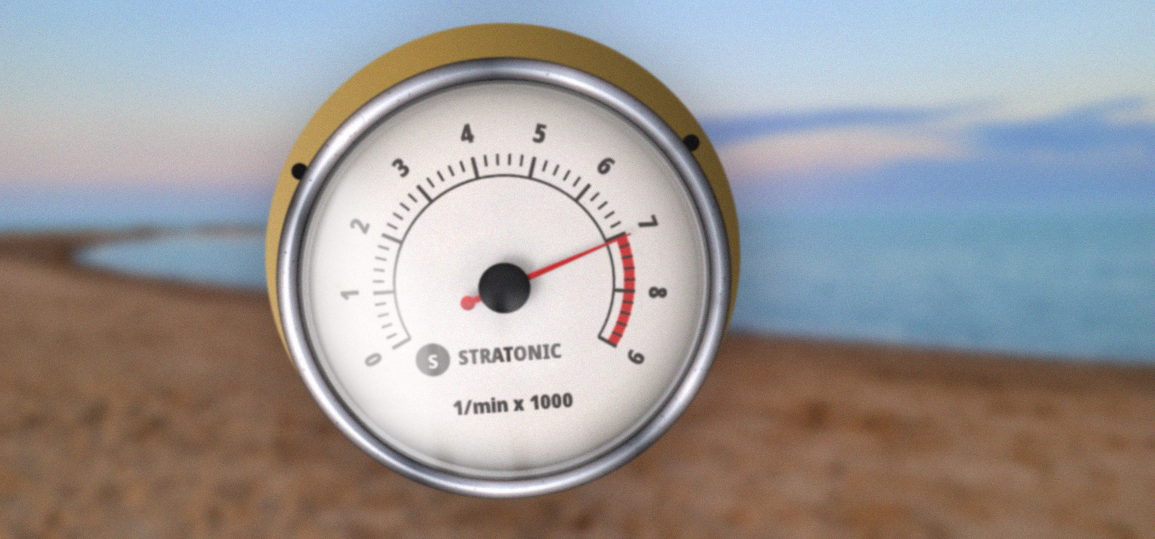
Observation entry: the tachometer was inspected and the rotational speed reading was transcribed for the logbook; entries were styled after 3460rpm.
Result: 7000rpm
